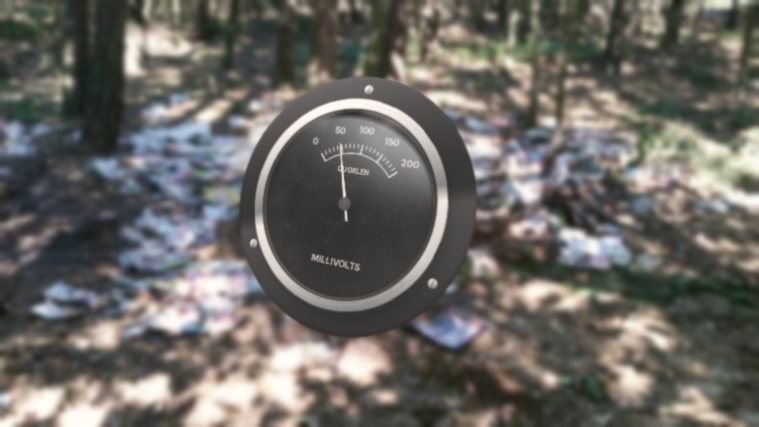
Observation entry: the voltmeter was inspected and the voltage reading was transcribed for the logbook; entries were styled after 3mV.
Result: 50mV
